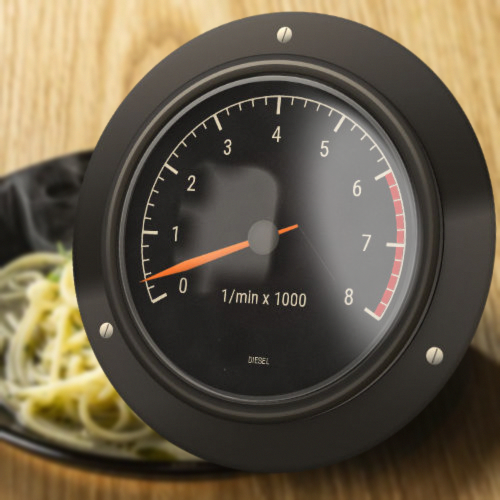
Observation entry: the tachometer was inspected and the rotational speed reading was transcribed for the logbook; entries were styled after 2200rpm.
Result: 300rpm
